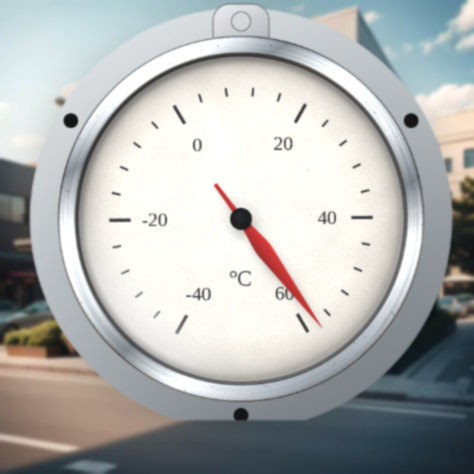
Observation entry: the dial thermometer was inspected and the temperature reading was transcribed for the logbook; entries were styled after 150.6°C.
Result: 58°C
